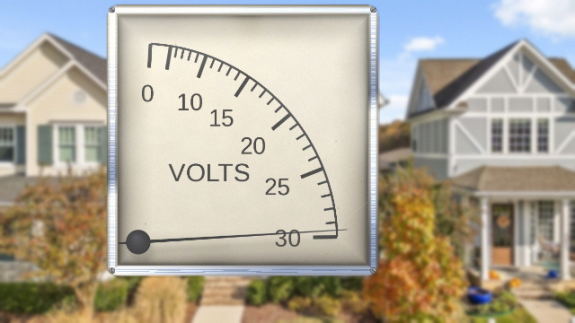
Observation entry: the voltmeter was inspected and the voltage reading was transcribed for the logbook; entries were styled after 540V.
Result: 29.5V
